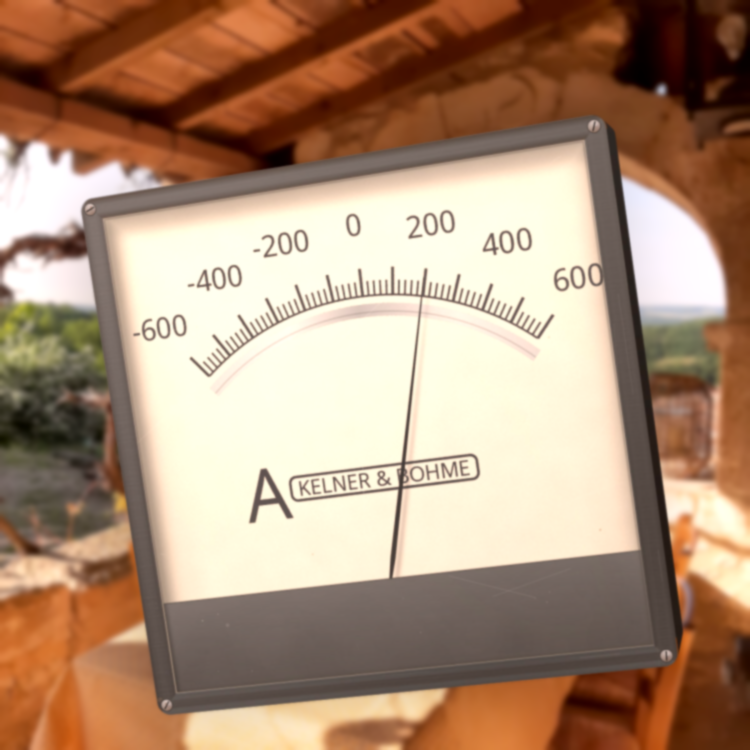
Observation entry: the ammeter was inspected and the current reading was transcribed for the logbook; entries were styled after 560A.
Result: 200A
